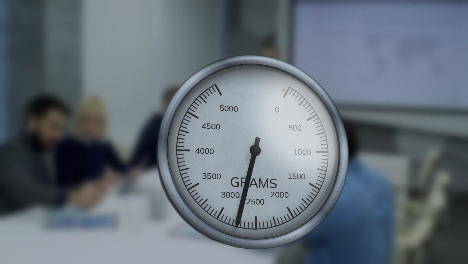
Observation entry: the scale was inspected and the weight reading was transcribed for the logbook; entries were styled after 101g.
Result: 2750g
